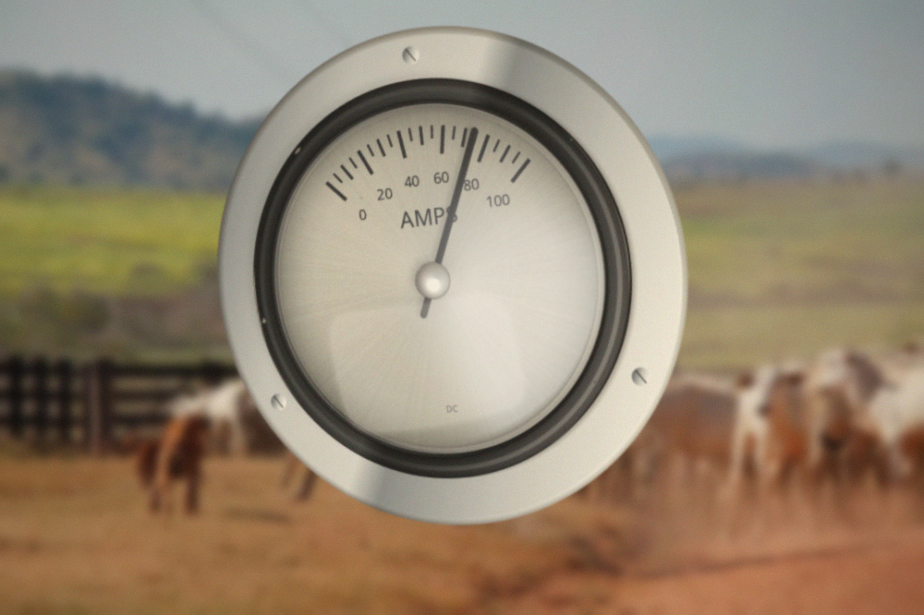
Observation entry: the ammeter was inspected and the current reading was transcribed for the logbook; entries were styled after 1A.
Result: 75A
